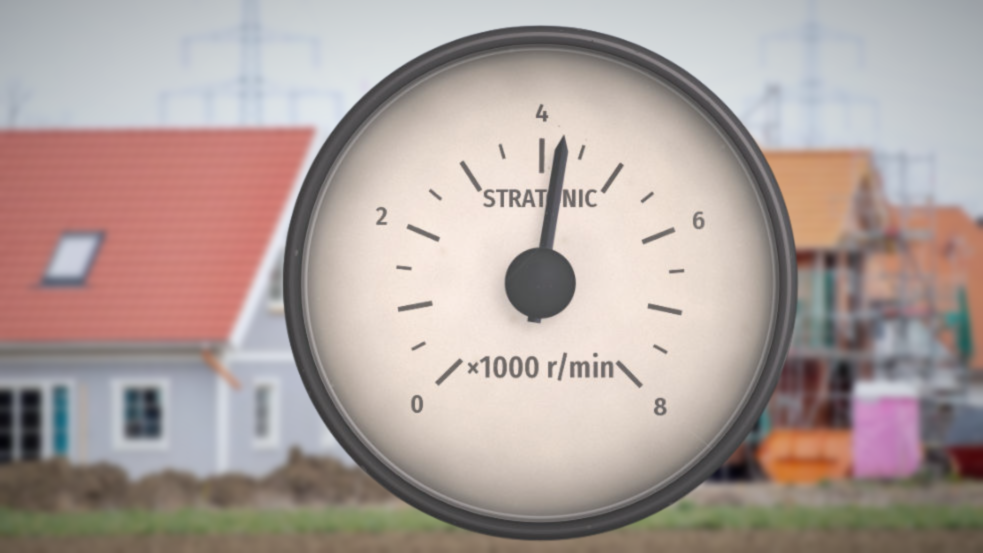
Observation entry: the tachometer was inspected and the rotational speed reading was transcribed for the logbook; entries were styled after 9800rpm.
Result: 4250rpm
